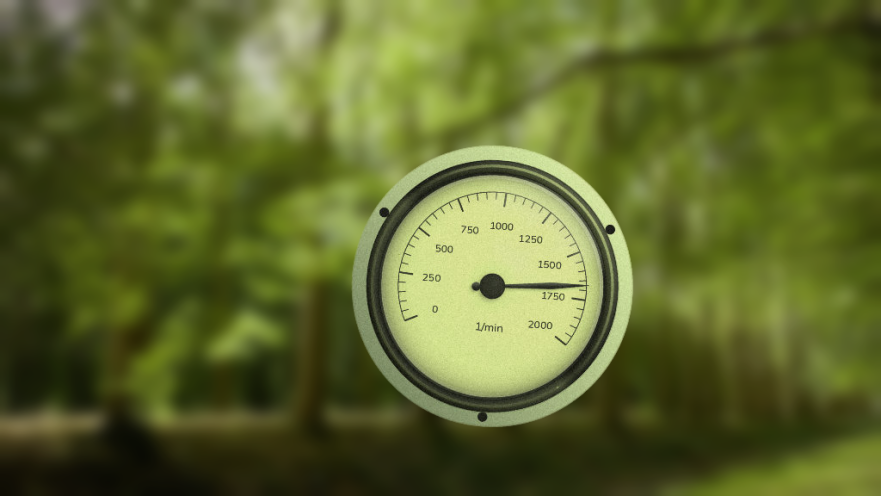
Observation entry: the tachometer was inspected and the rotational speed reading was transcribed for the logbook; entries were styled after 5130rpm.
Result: 1675rpm
